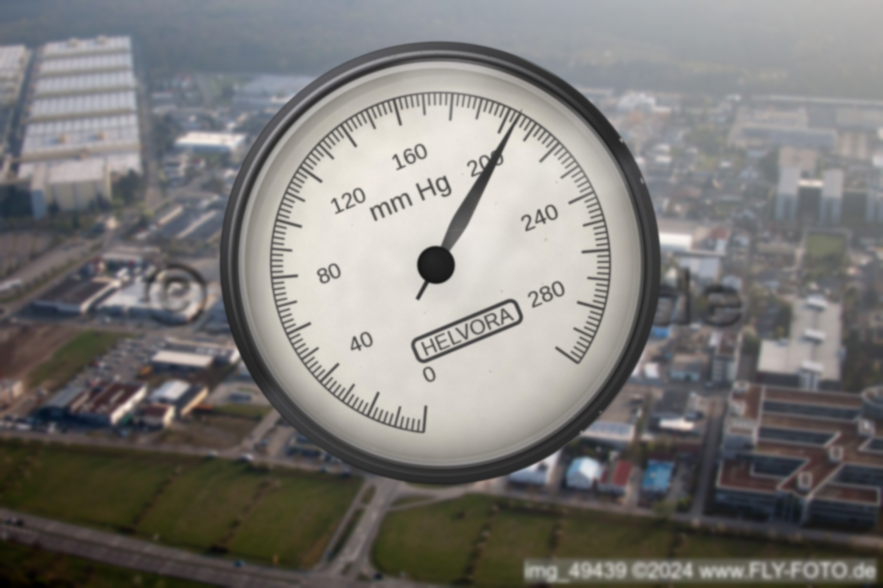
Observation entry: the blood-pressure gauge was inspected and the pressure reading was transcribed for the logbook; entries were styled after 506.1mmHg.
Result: 204mmHg
